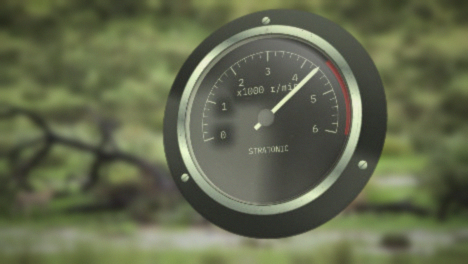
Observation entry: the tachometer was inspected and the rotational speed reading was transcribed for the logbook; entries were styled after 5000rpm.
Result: 4400rpm
